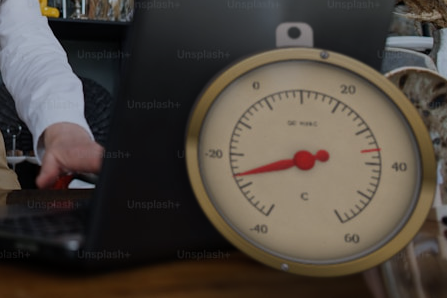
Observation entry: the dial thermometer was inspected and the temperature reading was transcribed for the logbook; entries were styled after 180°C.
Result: -26°C
